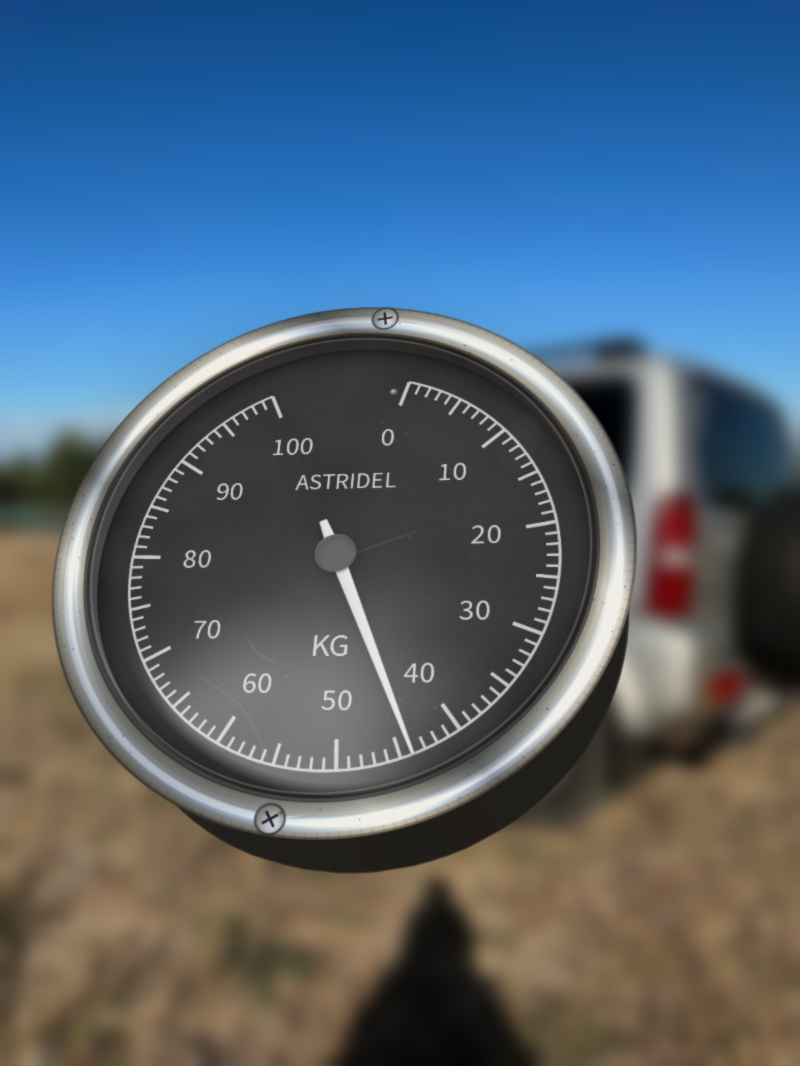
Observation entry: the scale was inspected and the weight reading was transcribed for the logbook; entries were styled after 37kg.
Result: 44kg
